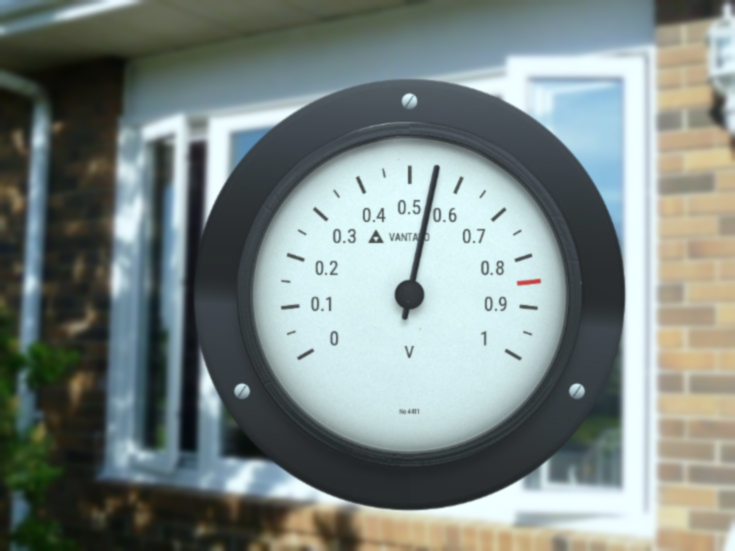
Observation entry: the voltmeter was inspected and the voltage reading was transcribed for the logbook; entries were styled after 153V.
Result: 0.55V
